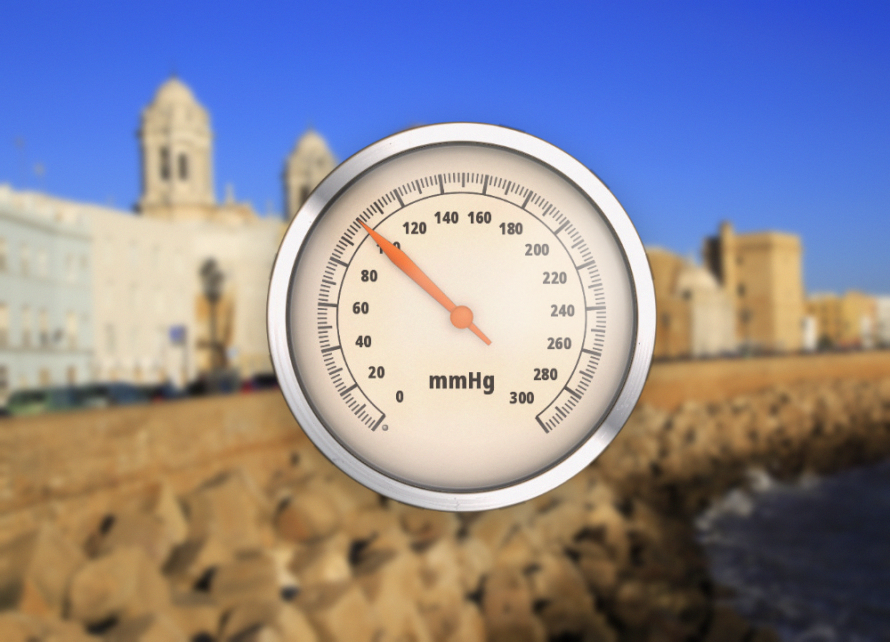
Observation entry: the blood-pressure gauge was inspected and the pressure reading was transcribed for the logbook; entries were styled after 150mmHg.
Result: 100mmHg
